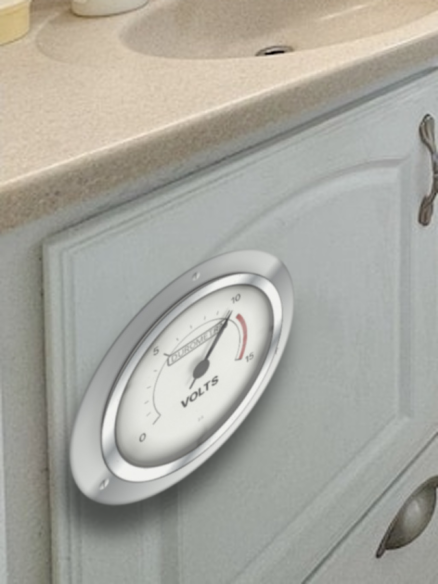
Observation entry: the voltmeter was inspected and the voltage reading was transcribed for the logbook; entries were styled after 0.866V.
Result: 10V
